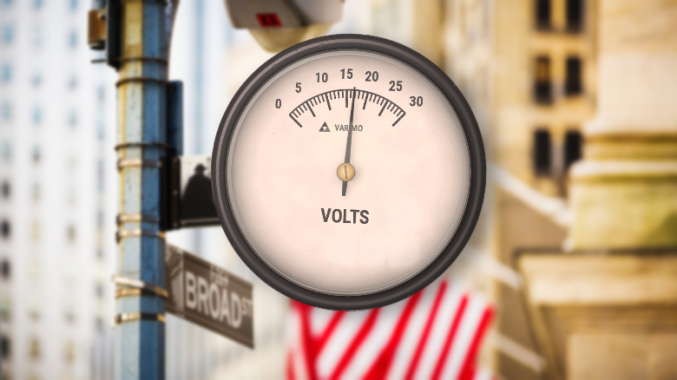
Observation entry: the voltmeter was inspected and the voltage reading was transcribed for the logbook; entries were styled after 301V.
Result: 17V
